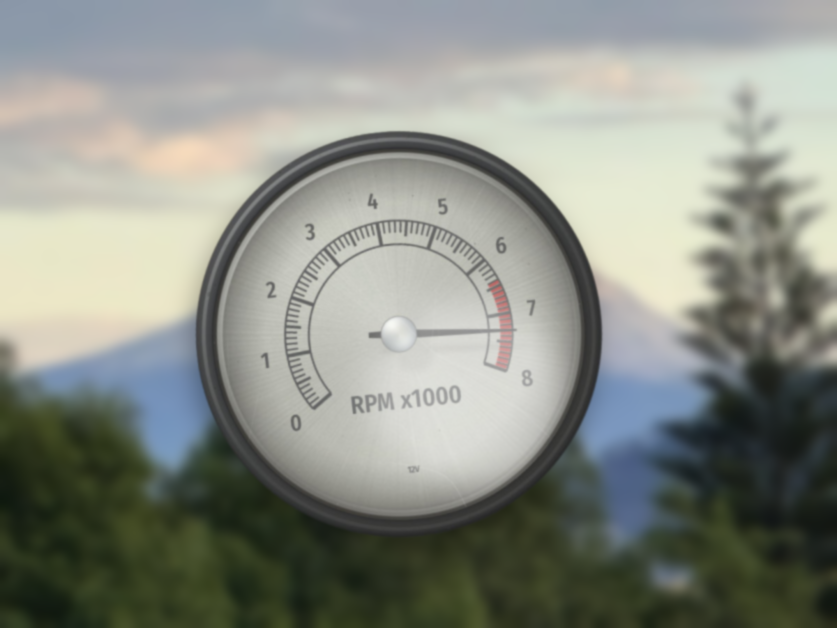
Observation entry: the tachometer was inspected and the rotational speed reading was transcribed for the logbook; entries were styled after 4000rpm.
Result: 7300rpm
